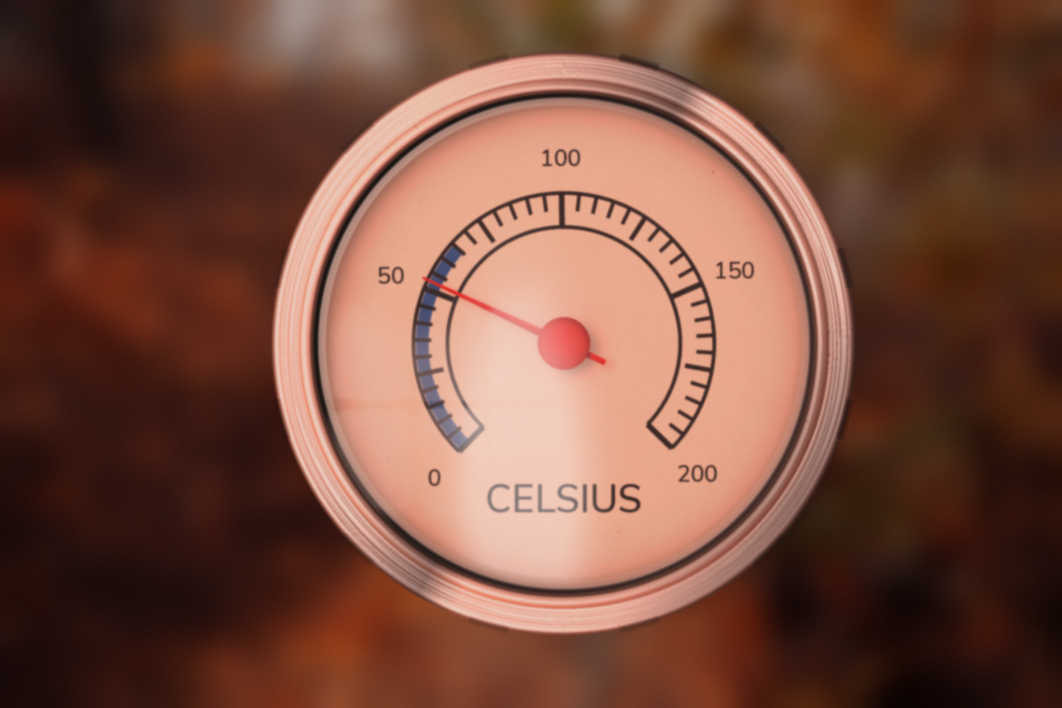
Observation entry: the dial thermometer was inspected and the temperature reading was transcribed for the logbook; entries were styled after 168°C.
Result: 52.5°C
